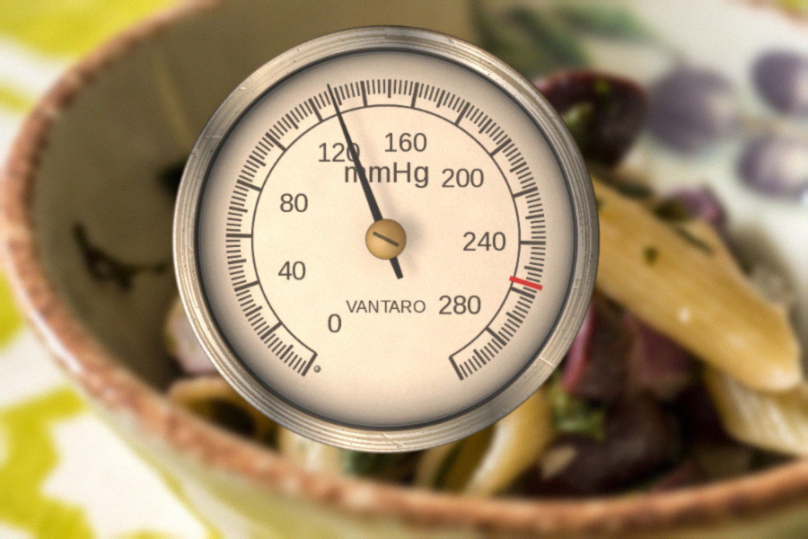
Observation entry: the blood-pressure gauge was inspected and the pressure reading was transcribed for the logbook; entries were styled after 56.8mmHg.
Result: 128mmHg
